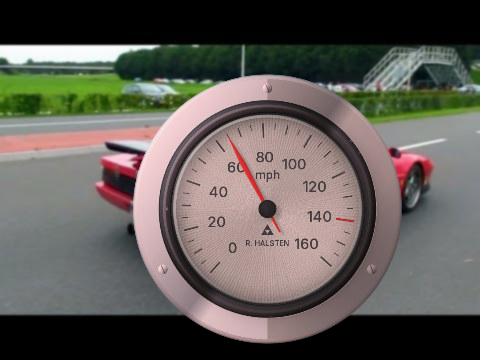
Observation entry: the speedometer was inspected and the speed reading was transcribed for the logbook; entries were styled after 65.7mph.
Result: 65mph
